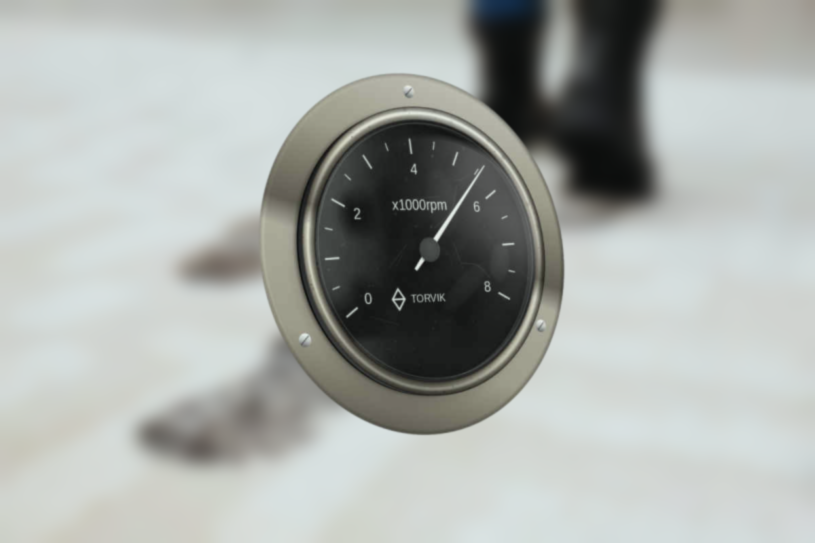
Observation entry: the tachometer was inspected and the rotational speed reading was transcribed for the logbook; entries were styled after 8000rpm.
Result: 5500rpm
